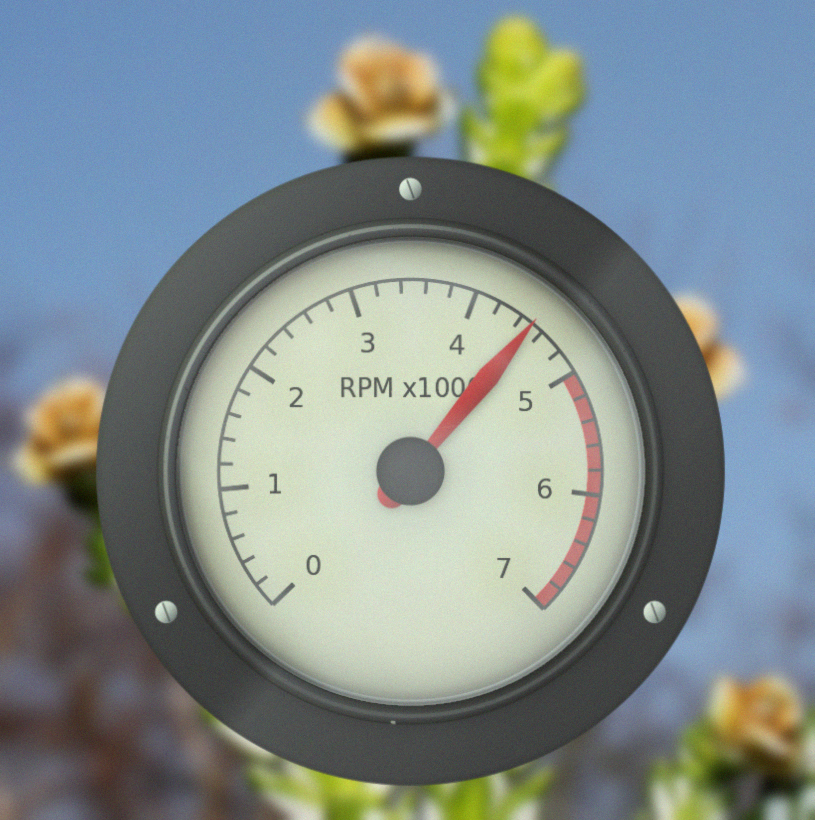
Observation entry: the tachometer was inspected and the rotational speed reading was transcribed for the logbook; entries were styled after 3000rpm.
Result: 4500rpm
